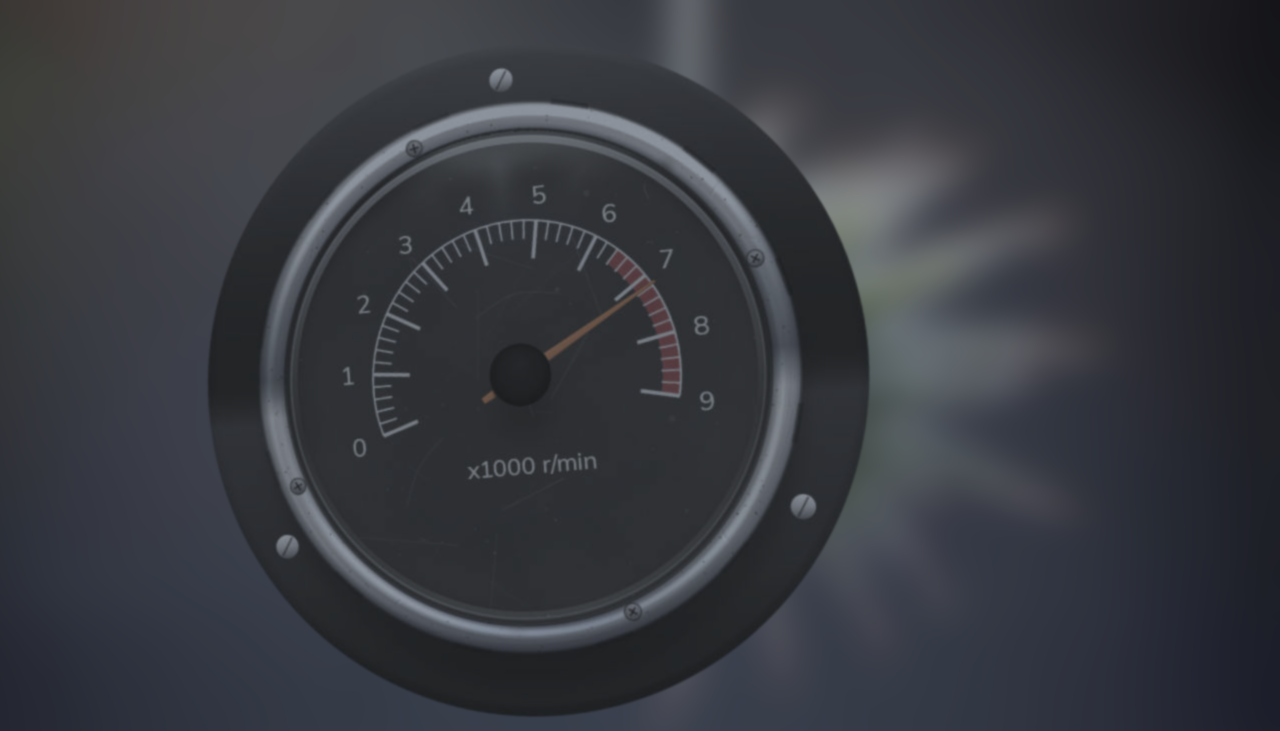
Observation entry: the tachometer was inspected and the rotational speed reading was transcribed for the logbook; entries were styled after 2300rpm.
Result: 7200rpm
